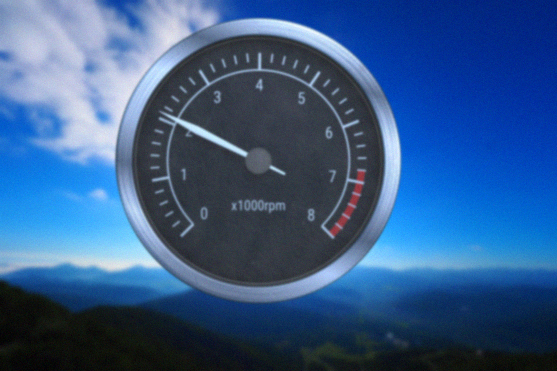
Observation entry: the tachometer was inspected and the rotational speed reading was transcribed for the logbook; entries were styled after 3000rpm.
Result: 2100rpm
